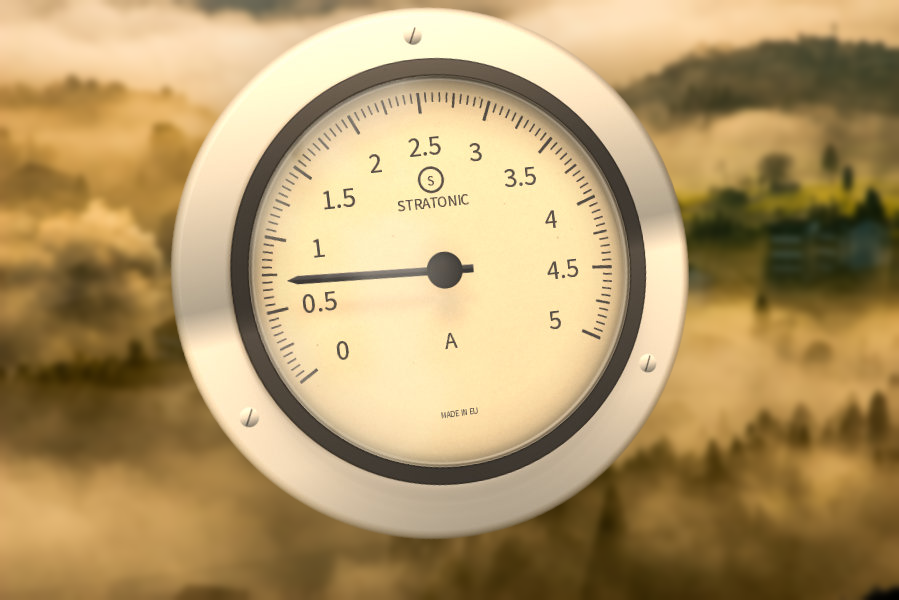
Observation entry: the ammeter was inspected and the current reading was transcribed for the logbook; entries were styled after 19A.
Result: 0.7A
